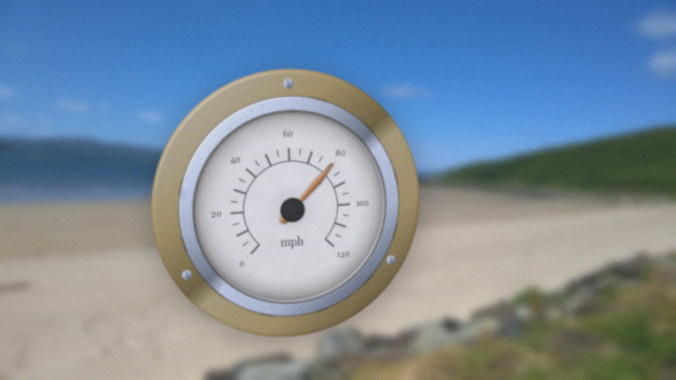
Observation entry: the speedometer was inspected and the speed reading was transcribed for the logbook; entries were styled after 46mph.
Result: 80mph
